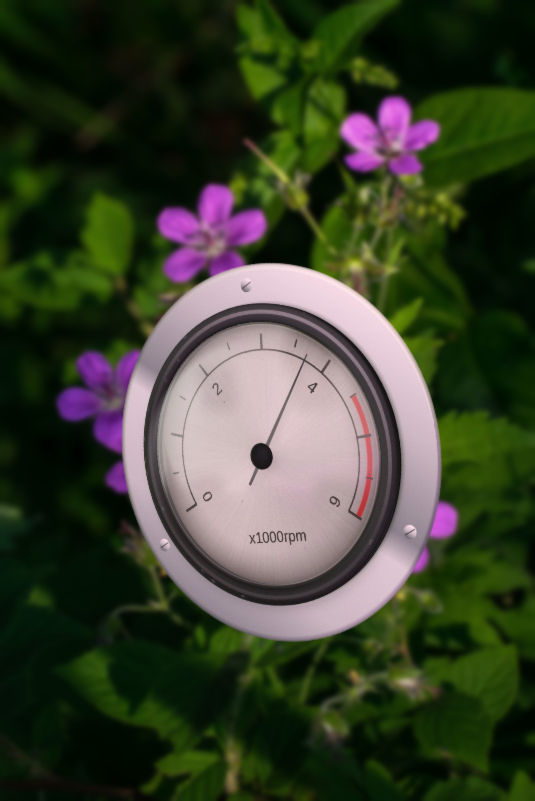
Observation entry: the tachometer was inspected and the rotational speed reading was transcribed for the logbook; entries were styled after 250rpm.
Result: 3750rpm
